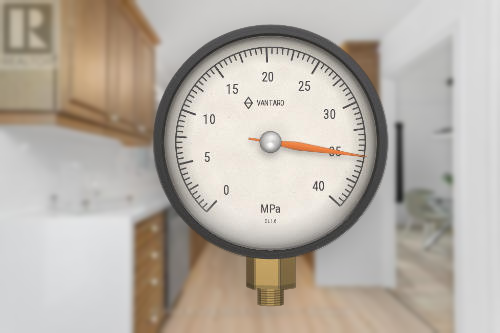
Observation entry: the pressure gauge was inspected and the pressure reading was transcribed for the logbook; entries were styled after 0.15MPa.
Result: 35MPa
